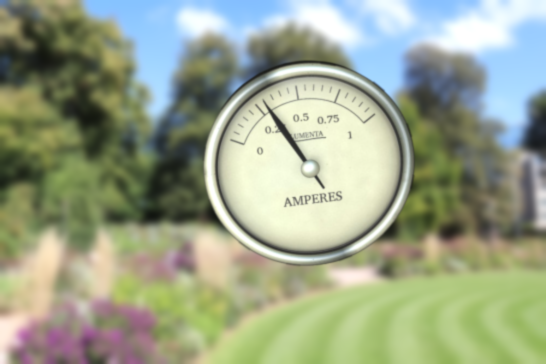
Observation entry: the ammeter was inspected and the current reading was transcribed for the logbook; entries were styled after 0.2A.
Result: 0.3A
